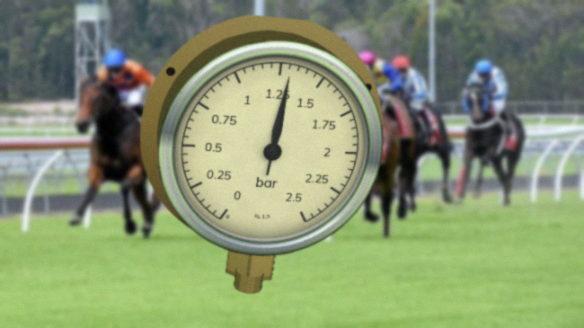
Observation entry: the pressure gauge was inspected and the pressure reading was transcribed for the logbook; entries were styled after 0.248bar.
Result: 1.3bar
